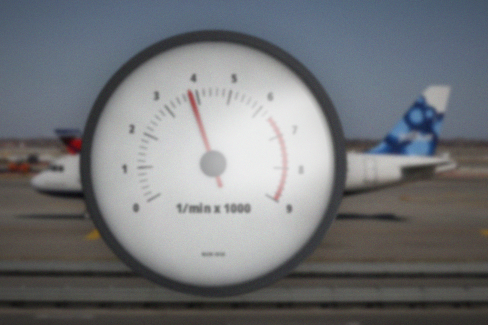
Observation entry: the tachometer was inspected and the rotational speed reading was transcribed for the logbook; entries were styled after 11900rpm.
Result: 3800rpm
